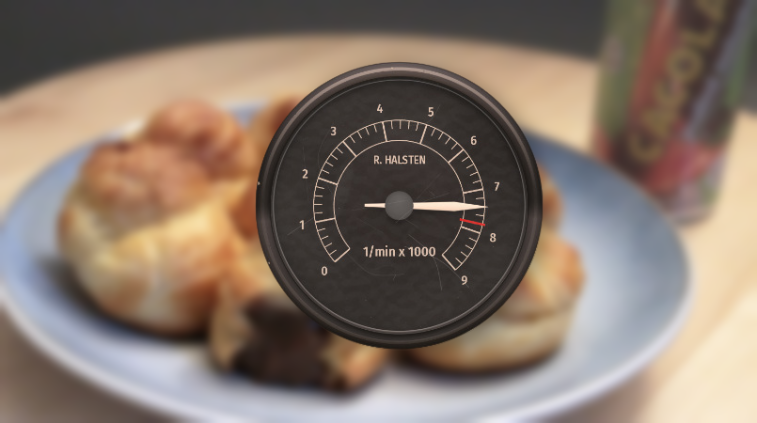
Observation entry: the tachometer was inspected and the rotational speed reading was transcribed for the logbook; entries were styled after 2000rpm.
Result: 7400rpm
